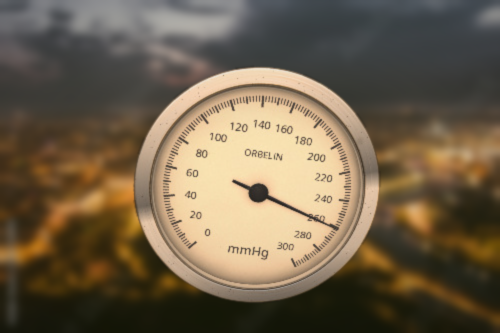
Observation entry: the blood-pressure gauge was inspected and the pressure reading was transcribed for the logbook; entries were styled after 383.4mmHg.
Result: 260mmHg
